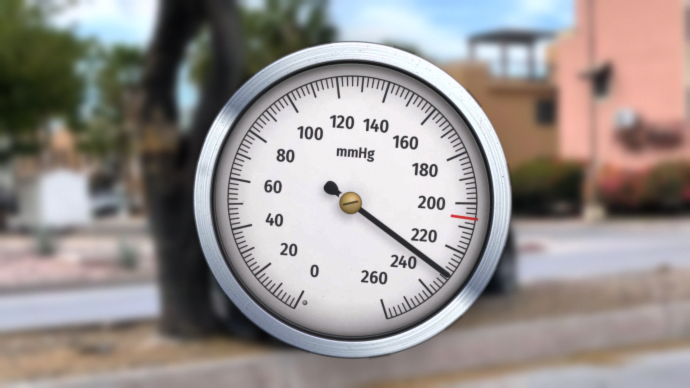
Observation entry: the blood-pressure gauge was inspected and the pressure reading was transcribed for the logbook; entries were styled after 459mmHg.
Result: 230mmHg
